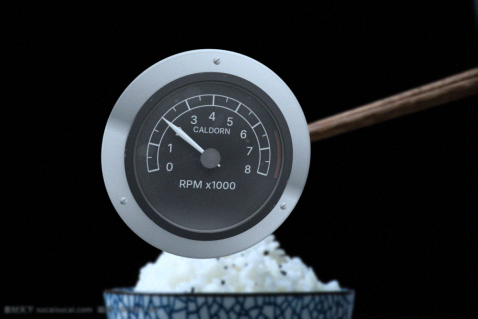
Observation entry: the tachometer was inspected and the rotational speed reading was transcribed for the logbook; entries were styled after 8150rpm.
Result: 2000rpm
